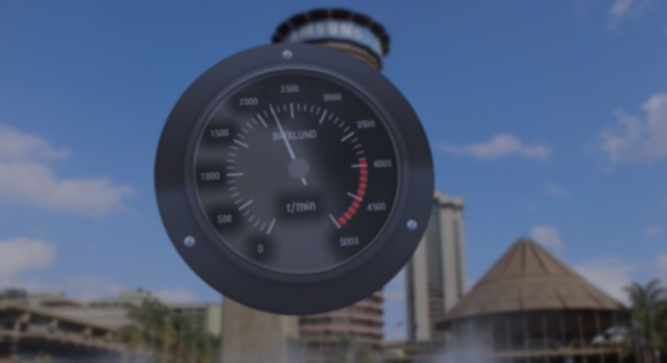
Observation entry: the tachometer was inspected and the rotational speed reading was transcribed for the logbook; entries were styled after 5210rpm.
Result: 2200rpm
